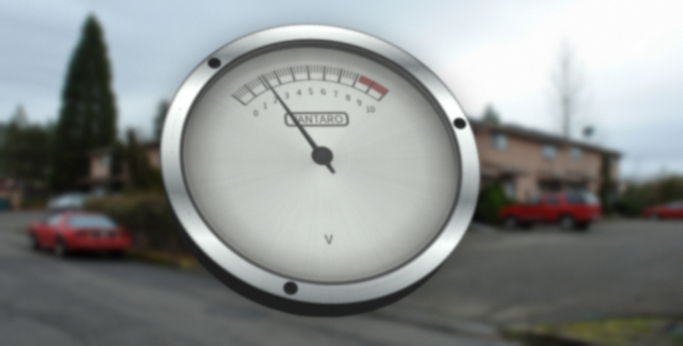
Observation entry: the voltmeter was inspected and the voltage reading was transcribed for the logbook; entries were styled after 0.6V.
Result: 2V
